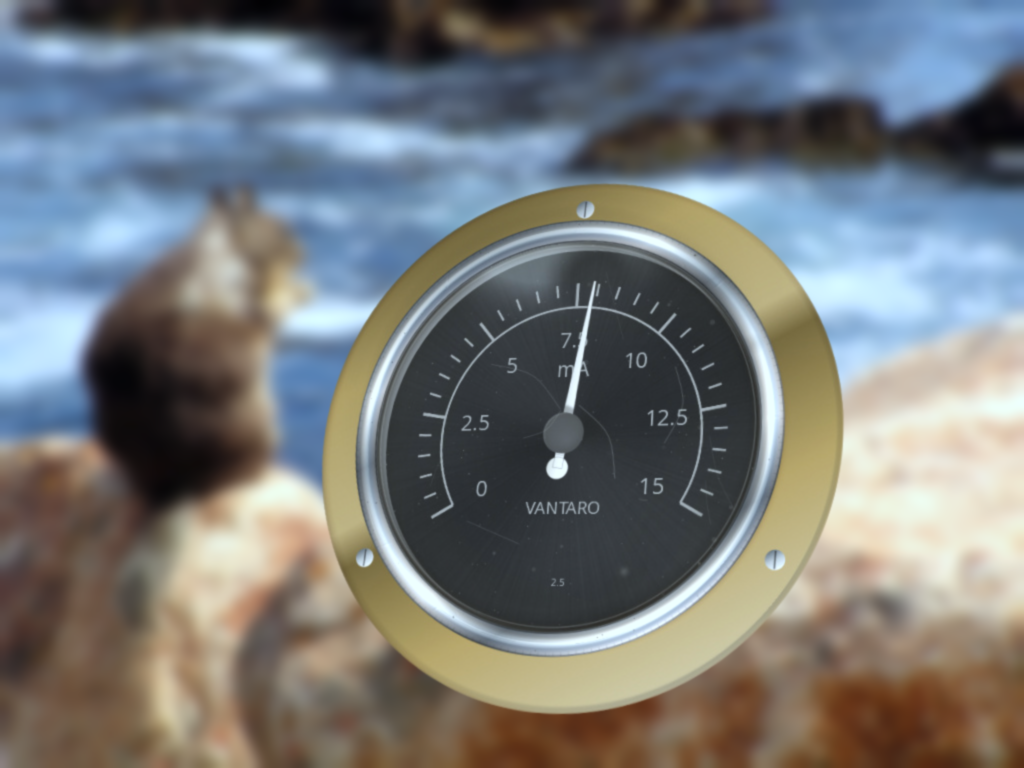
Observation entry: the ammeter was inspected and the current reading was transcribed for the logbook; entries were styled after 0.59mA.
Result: 8mA
